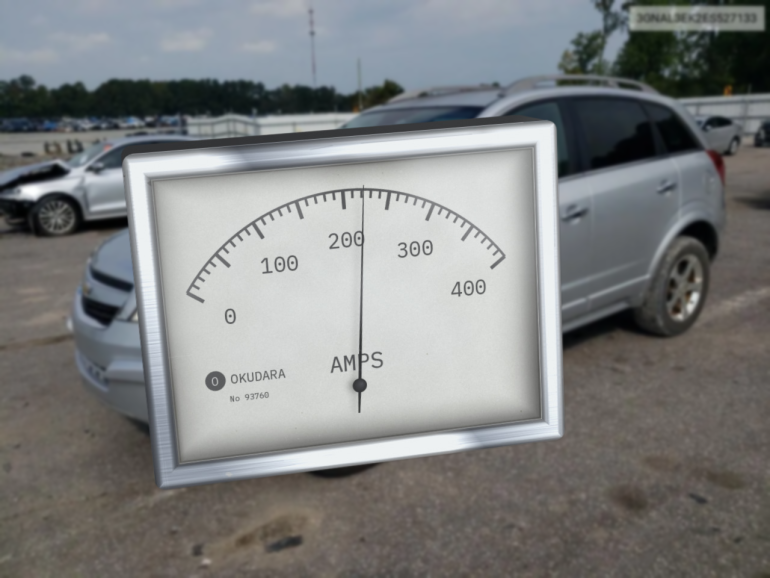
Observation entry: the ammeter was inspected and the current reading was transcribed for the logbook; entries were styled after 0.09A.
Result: 220A
